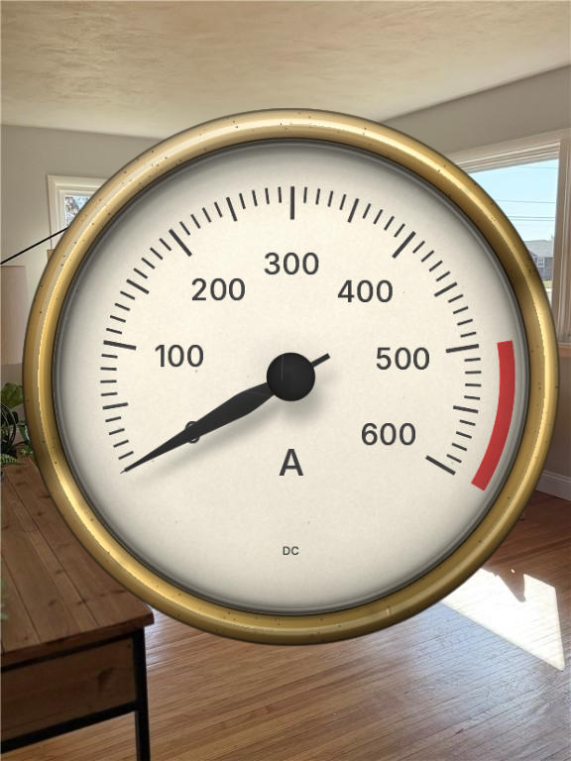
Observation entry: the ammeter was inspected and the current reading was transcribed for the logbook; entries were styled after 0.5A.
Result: 0A
